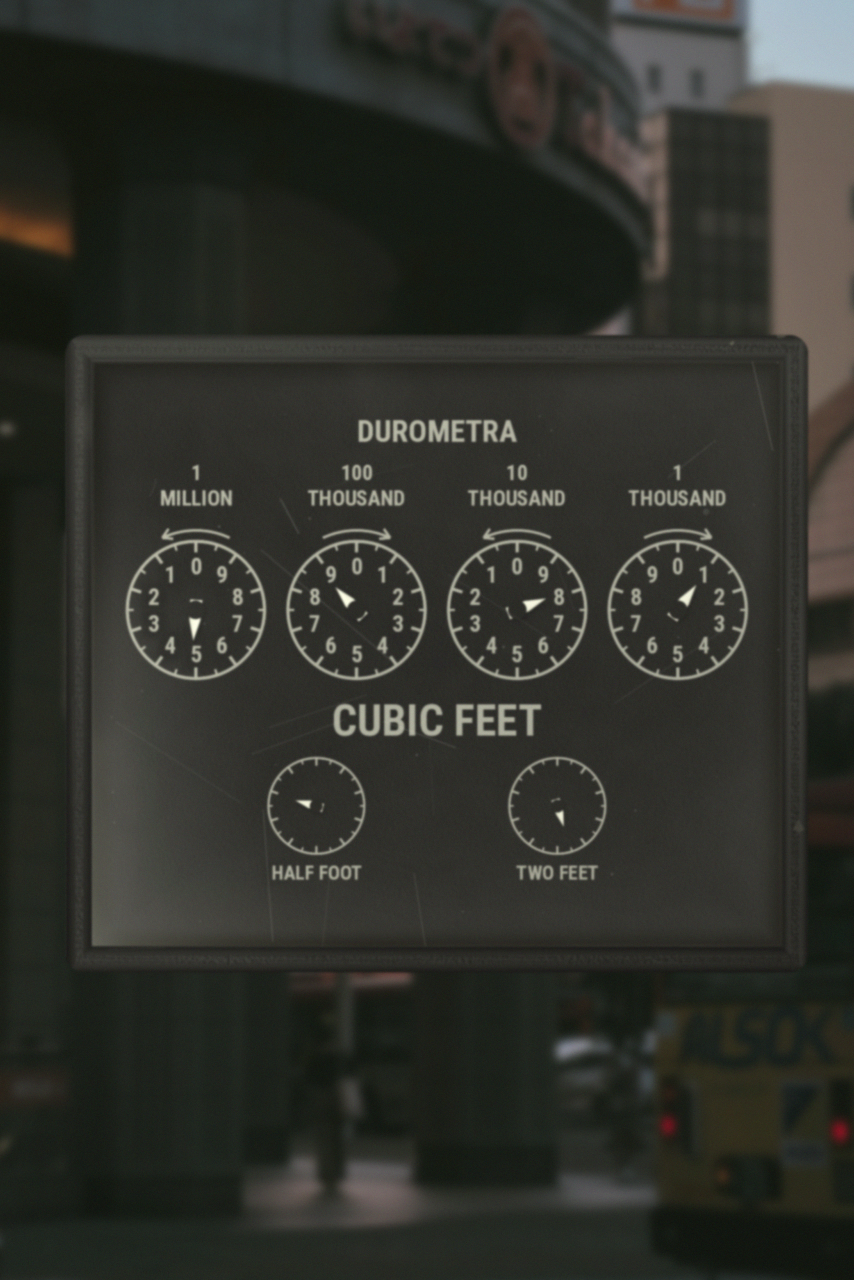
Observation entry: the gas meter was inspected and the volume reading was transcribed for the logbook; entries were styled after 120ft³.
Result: 488100ft³
